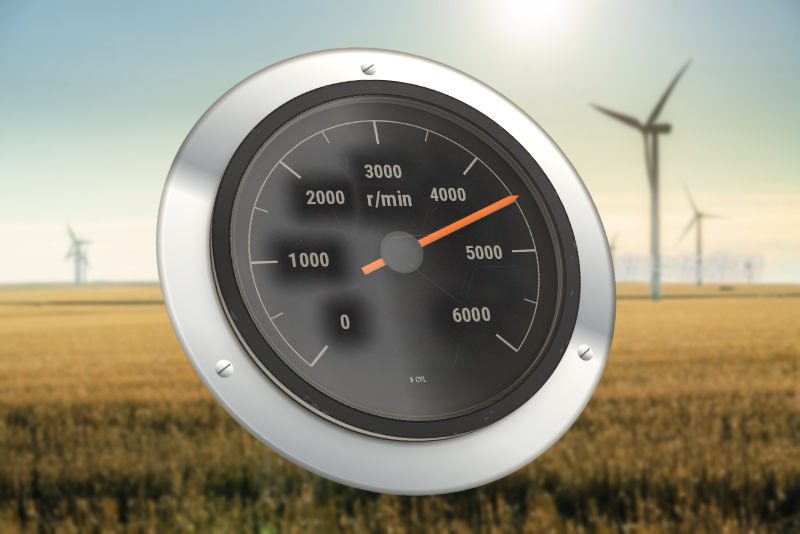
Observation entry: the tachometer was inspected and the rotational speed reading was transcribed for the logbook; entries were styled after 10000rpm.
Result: 4500rpm
